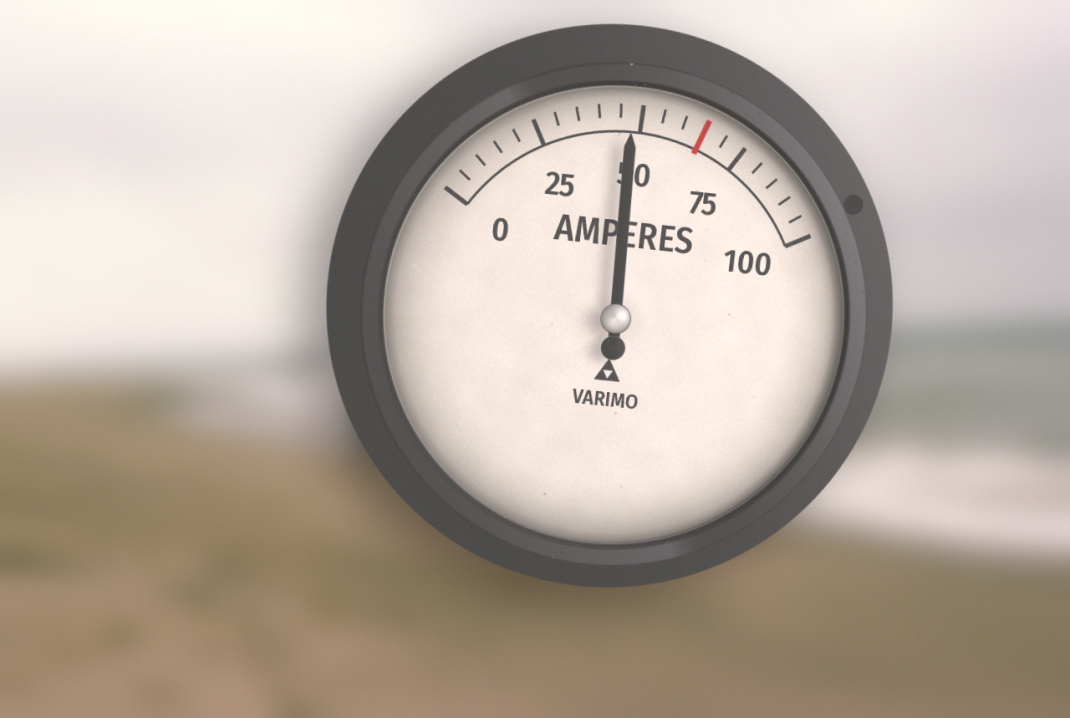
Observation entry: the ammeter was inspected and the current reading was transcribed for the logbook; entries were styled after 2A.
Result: 47.5A
